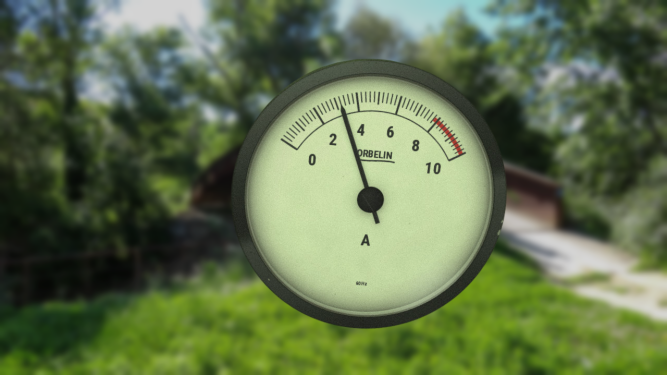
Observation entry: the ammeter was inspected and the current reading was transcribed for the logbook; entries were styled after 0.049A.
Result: 3.2A
